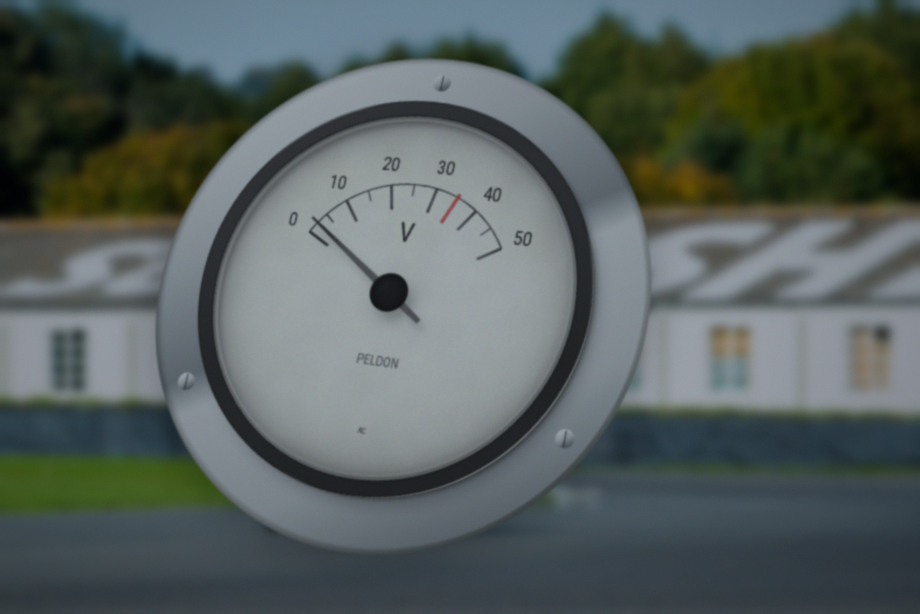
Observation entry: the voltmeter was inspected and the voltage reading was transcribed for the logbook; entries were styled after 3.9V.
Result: 2.5V
